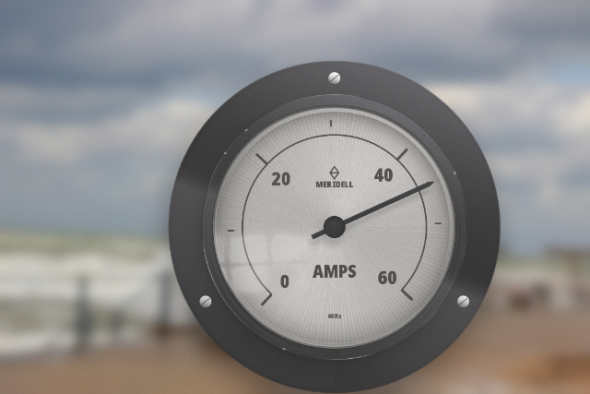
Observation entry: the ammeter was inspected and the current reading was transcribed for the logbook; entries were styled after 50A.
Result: 45A
